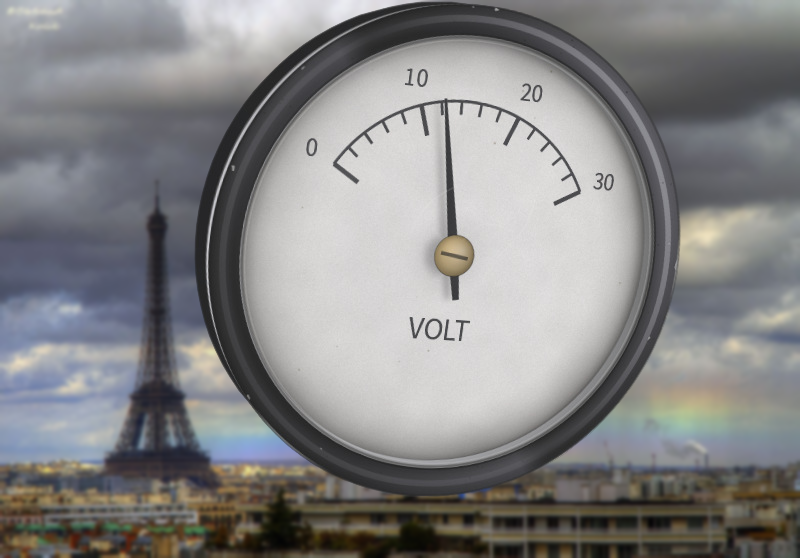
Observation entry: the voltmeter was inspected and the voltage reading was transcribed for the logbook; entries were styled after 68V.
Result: 12V
